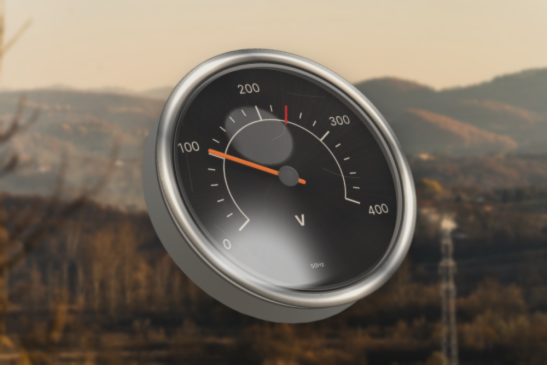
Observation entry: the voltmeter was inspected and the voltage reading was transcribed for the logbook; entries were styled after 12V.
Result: 100V
